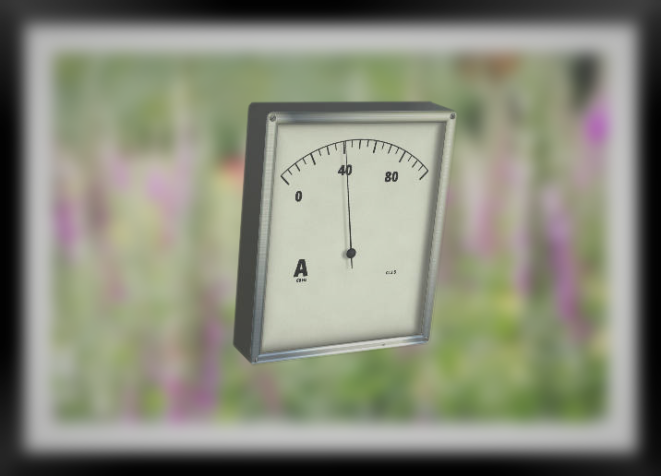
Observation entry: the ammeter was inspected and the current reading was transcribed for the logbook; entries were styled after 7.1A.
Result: 40A
